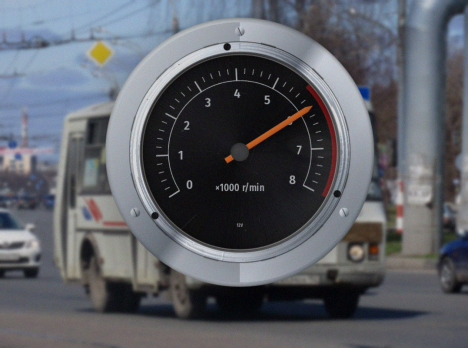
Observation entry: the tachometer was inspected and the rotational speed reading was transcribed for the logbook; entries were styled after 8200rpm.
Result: 6000rpm
